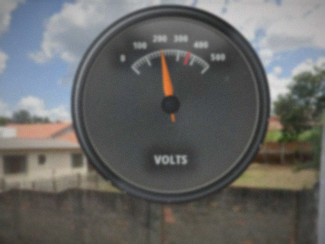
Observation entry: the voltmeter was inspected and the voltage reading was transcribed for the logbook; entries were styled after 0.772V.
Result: 200V
